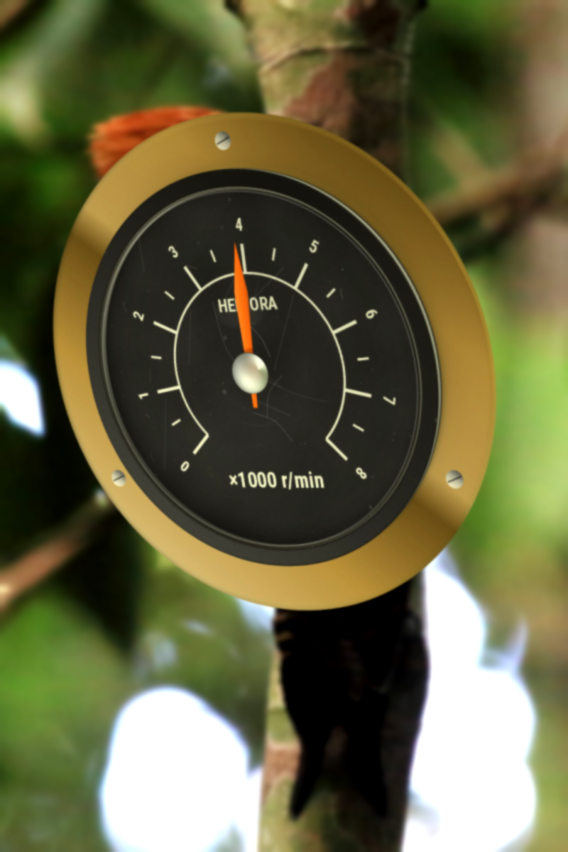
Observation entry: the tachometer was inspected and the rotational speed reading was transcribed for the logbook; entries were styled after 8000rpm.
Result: 4000rpm
